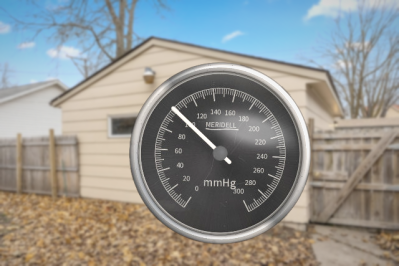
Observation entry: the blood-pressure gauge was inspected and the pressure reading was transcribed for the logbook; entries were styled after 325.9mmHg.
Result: 100mmHg
